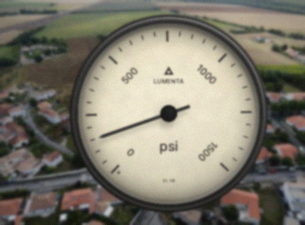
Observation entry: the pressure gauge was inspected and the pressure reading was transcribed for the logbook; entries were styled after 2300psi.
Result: 150psi
